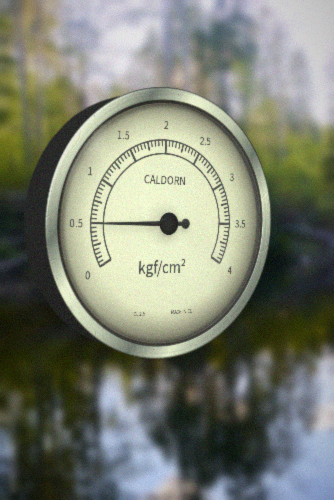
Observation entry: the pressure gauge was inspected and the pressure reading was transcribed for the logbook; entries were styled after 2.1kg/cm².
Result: 0.5kg/cm²
